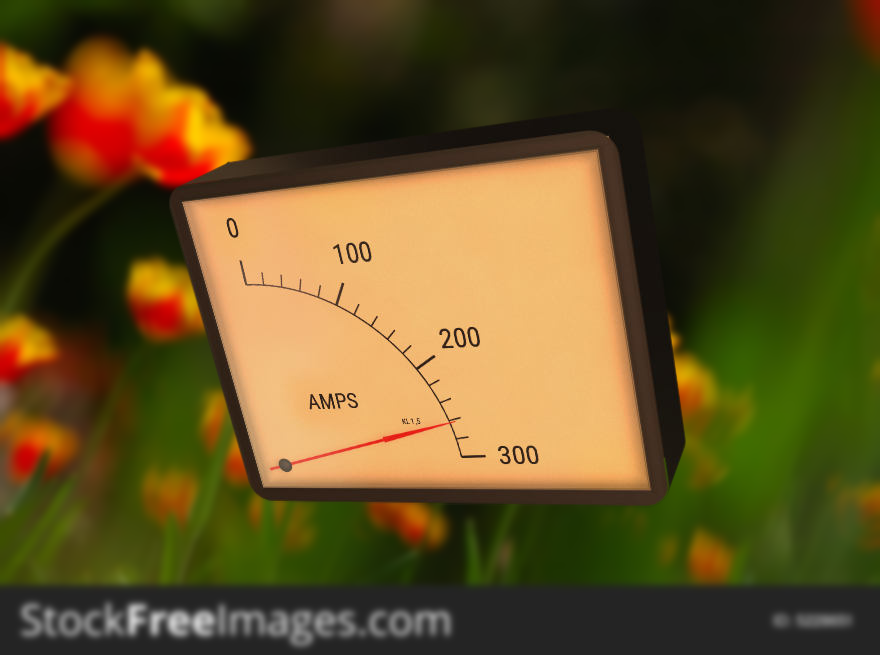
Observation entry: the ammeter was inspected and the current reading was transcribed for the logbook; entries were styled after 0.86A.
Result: 260A
